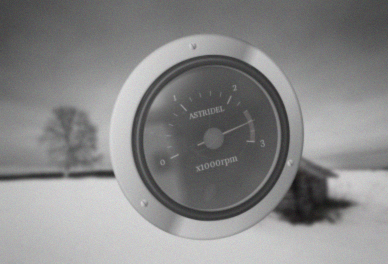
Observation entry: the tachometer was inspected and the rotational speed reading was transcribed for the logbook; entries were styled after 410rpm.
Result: 2600rpm
